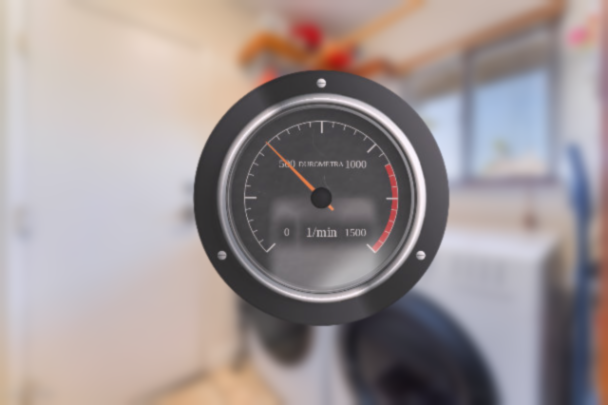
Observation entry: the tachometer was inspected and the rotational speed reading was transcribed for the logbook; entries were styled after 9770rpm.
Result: 500rpm
